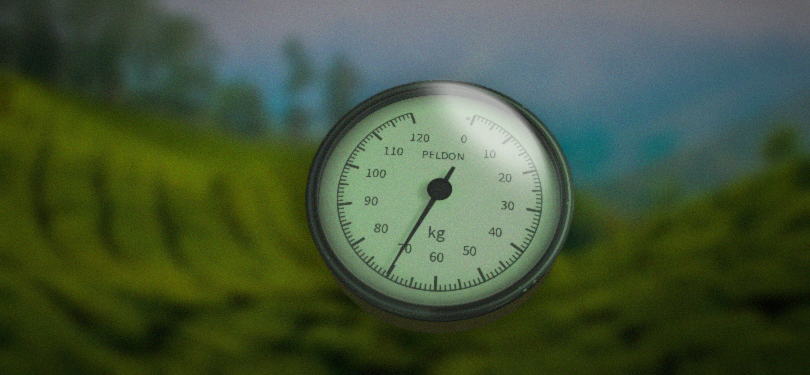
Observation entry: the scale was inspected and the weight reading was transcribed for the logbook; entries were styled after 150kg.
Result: 70kg
